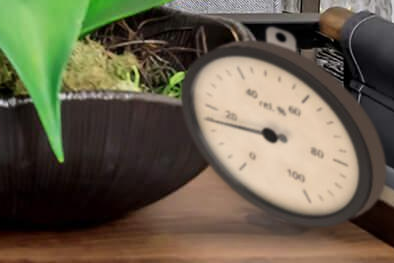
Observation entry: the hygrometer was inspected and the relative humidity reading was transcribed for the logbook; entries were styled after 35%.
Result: 16%
